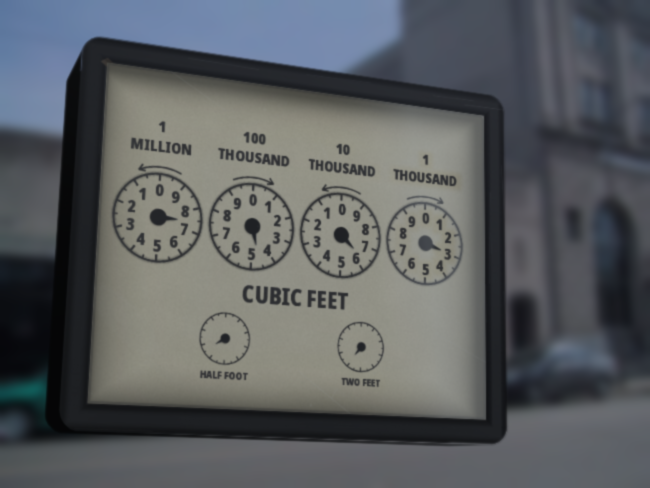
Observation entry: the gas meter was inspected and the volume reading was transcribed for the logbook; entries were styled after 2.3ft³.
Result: 746300ft³
